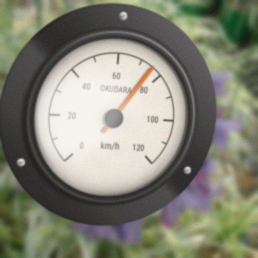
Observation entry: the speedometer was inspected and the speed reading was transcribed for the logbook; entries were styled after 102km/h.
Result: 75km/h
